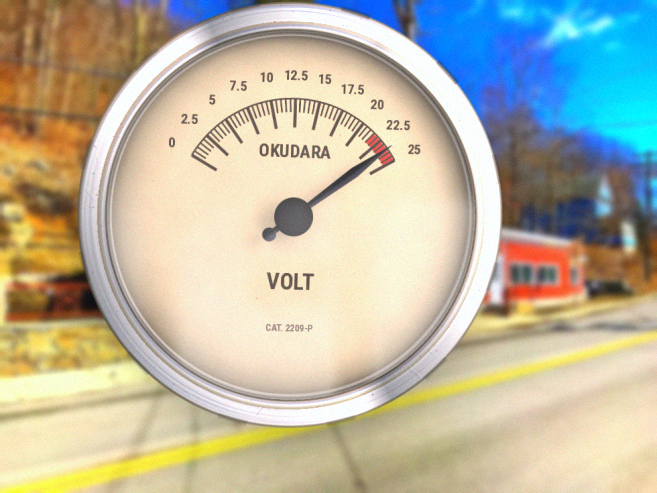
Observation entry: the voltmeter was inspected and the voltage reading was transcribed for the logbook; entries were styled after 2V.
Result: 23.5V
